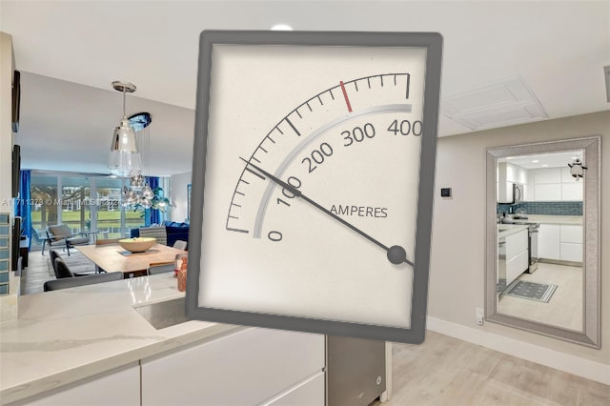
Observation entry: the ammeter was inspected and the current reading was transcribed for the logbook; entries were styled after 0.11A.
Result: 110A
